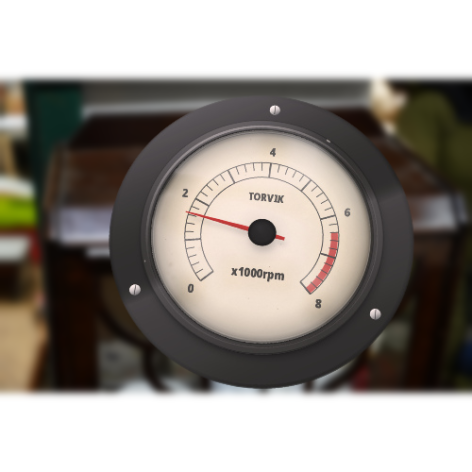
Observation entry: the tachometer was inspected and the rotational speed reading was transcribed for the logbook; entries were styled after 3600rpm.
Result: 1600rpm
